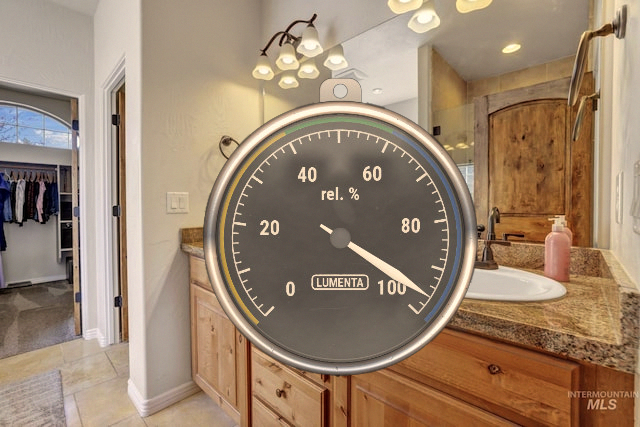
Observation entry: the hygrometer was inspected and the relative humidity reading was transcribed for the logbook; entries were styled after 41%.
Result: 96%
